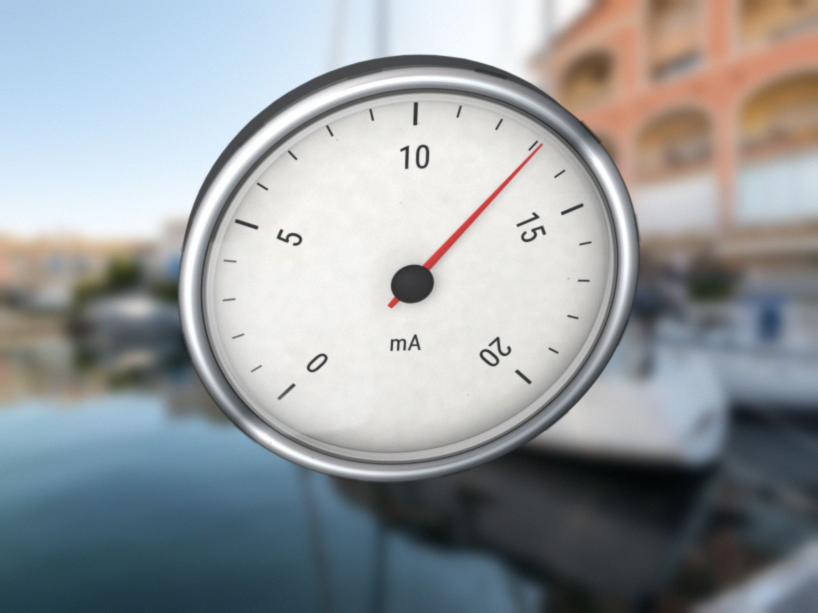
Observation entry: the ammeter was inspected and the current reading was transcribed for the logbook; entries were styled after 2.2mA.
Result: 13mA
